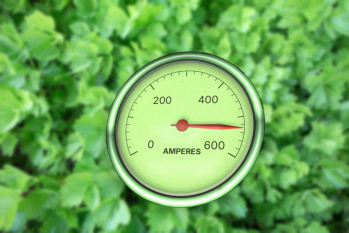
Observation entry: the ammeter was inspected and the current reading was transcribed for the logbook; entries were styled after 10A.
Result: 530A
